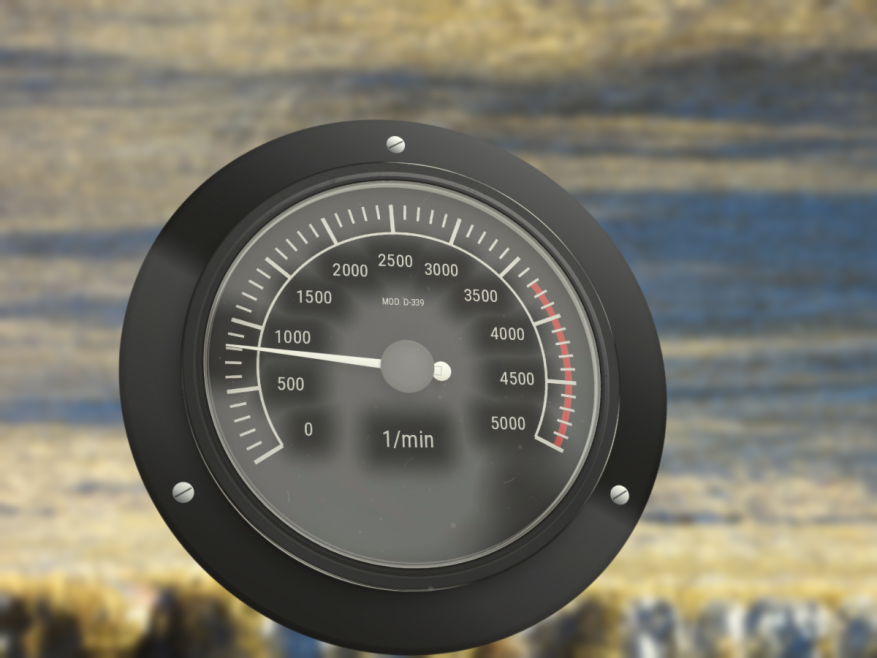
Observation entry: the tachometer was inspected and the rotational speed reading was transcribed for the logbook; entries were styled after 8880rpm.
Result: 800rpm
